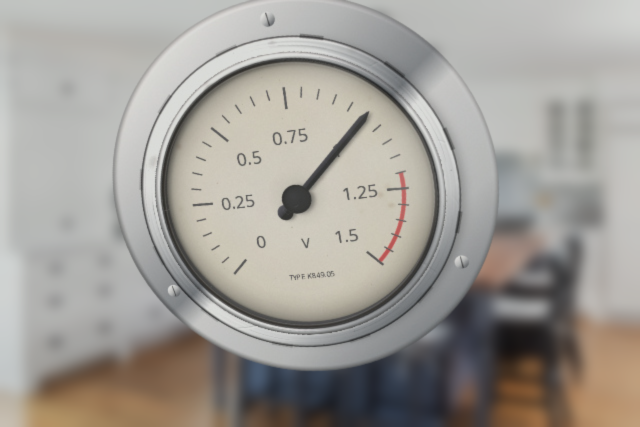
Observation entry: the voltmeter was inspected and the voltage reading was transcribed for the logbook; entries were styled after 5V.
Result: 1V
